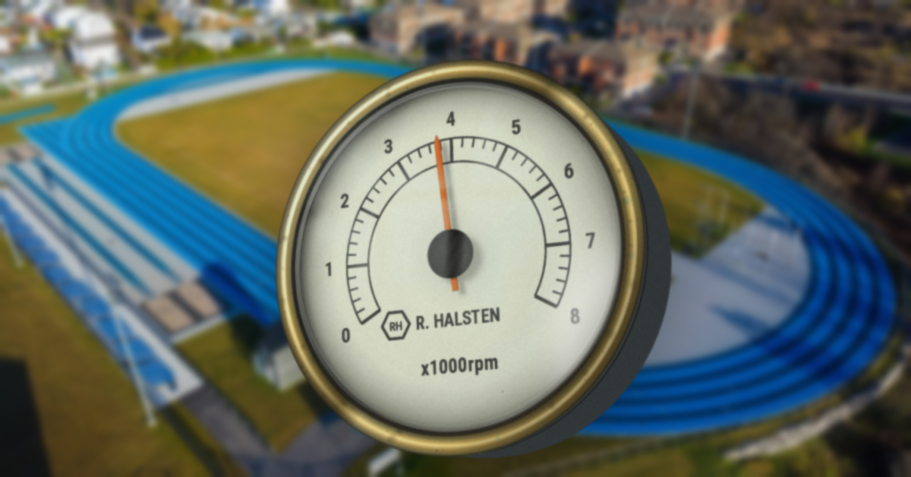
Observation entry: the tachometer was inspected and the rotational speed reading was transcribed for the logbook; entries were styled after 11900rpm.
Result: 3800rpm
